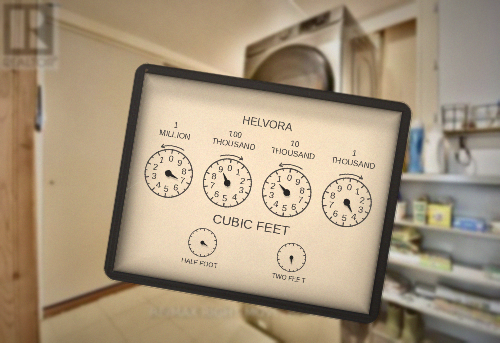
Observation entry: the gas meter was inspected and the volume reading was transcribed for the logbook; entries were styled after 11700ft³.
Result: 691400ft³
